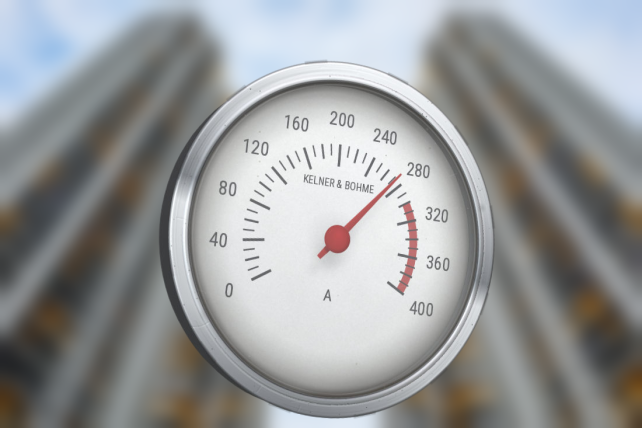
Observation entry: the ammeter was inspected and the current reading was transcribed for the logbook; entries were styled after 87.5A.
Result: 270A
